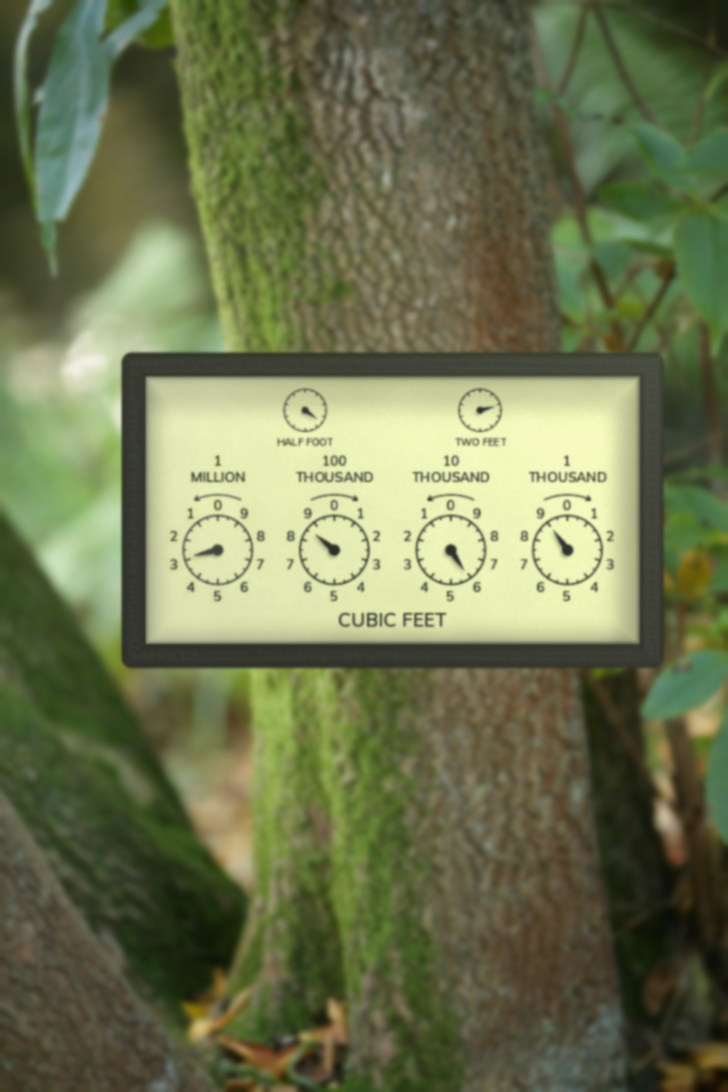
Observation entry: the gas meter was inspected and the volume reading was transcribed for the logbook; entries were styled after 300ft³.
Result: 285900ft³
